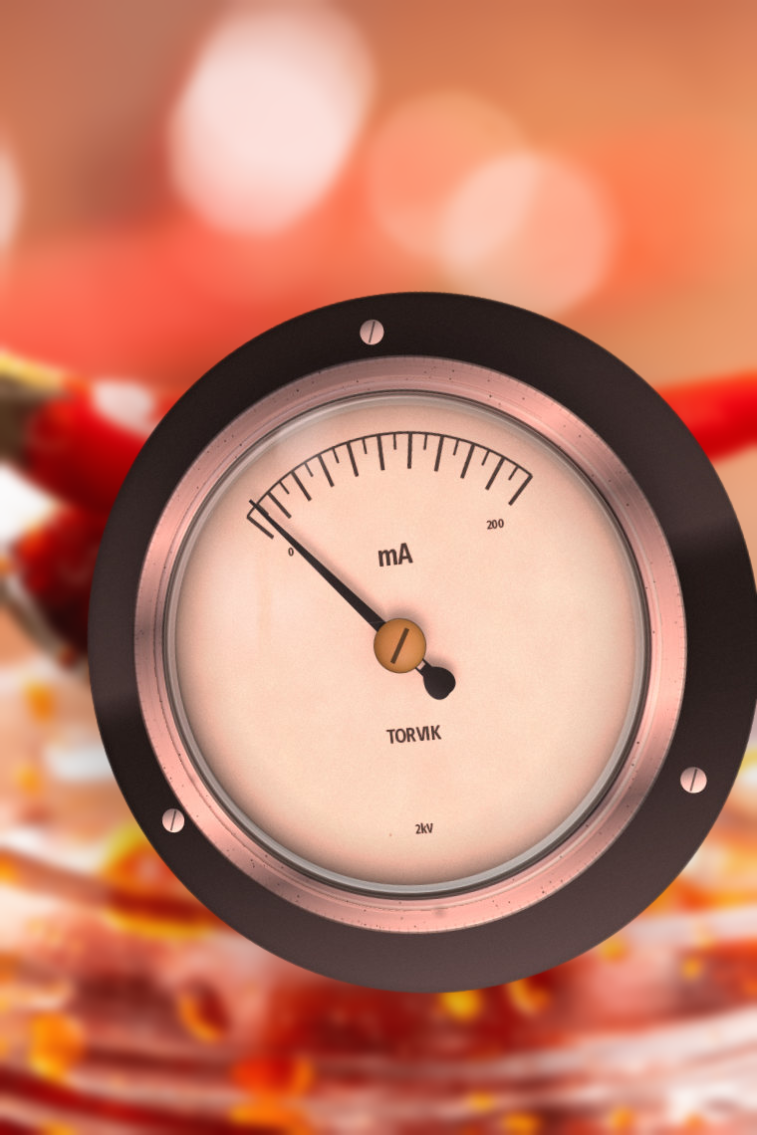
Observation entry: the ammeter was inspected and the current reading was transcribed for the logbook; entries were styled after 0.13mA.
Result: 10mA
